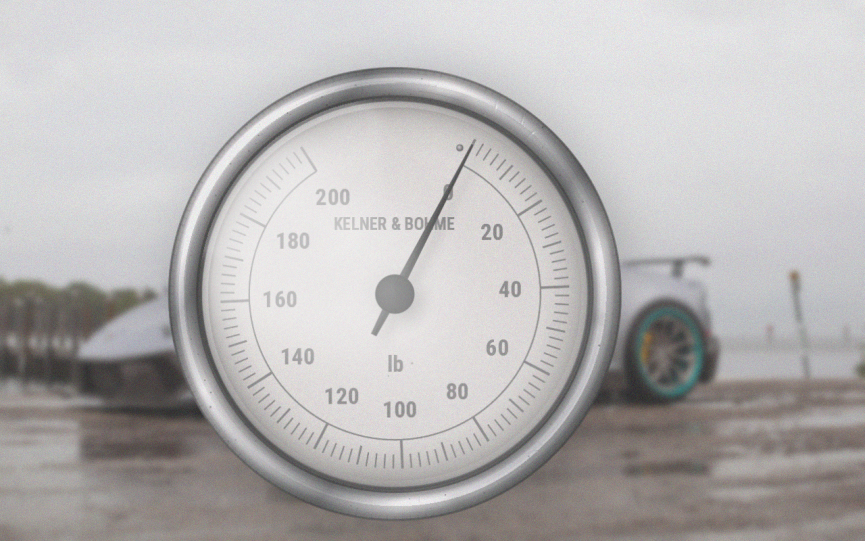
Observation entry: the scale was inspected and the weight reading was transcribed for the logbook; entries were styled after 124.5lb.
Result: 0lb
